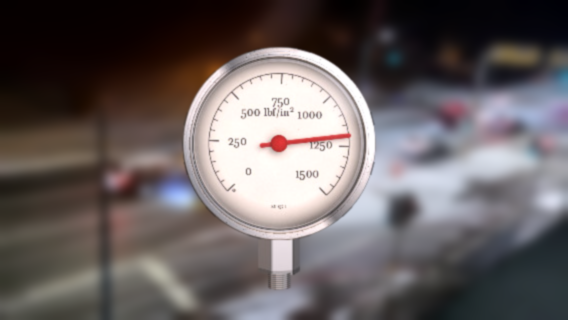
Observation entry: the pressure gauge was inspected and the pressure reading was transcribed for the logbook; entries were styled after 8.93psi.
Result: 1200psi
